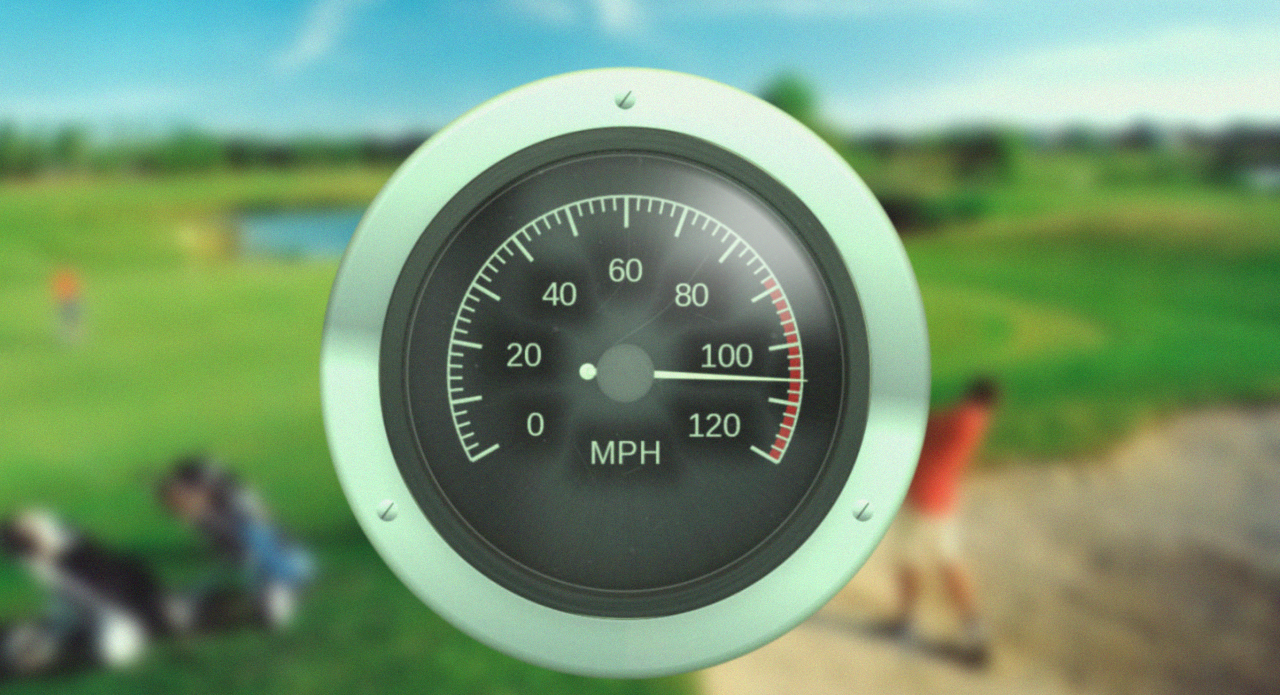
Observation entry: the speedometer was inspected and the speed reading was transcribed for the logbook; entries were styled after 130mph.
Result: 106mph
